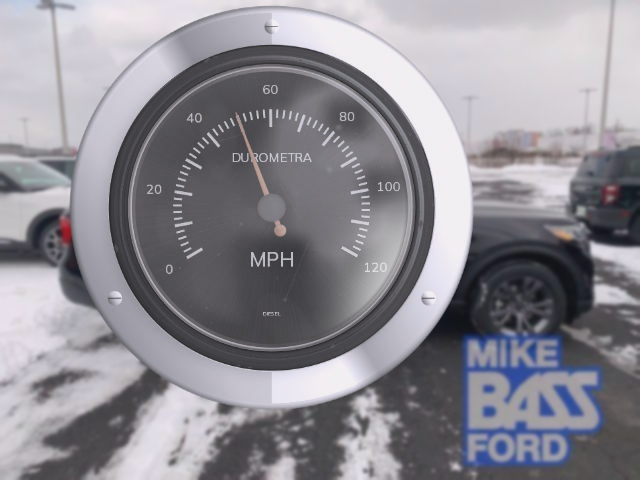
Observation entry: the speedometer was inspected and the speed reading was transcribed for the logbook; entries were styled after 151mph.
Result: 50mph
